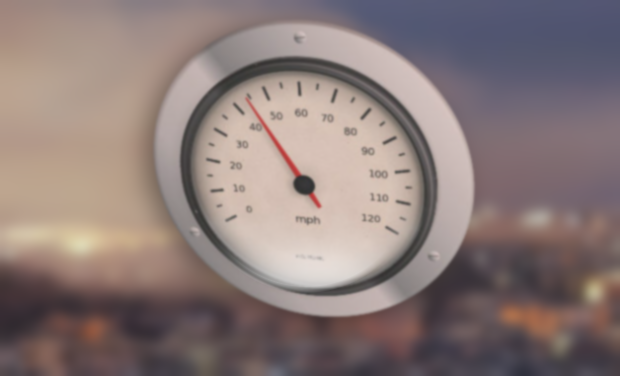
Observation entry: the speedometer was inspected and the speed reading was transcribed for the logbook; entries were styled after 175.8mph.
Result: 45mph
